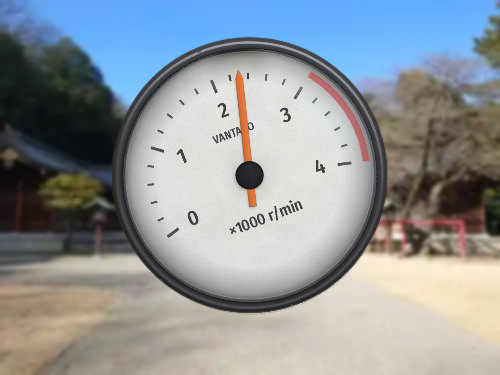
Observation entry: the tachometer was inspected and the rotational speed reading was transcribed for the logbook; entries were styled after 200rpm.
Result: 2300rpm
